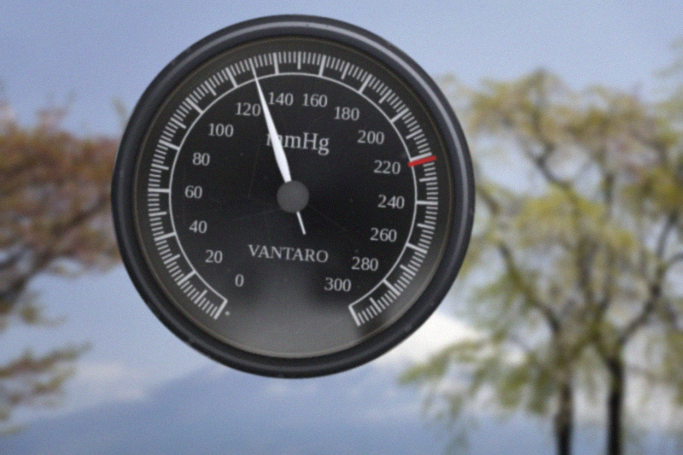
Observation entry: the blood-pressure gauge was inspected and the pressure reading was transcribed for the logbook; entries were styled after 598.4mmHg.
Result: 130mmHg
